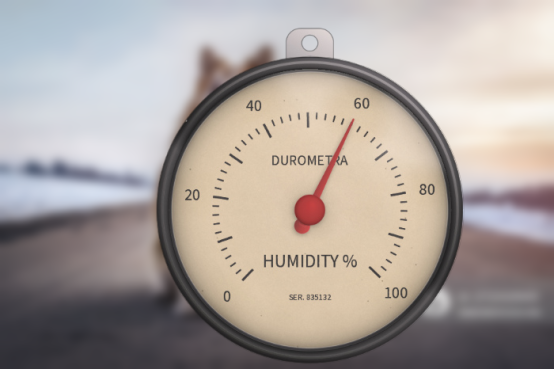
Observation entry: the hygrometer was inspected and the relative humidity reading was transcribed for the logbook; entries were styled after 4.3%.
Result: 60%
